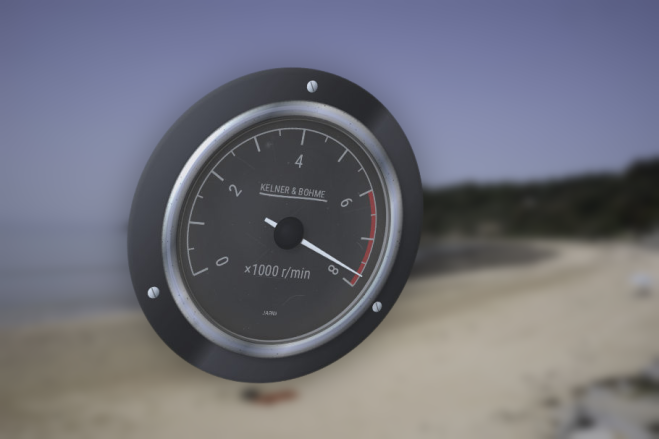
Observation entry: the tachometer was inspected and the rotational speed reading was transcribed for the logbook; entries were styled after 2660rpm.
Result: 7750rpm
